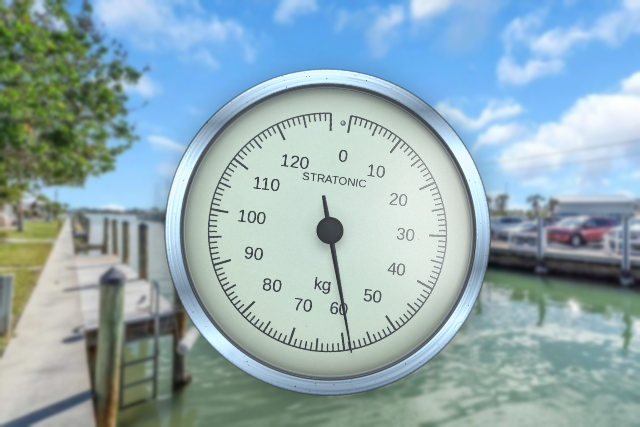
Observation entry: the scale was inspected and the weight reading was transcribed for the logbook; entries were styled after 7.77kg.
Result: 59kg
